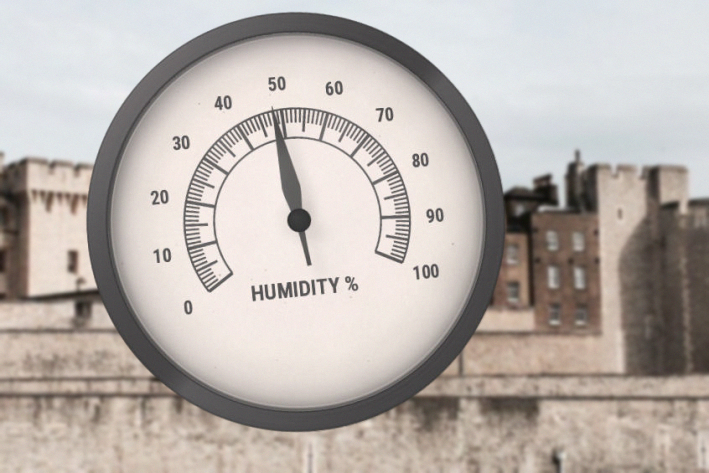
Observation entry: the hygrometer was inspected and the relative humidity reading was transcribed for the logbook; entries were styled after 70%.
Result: 48%
